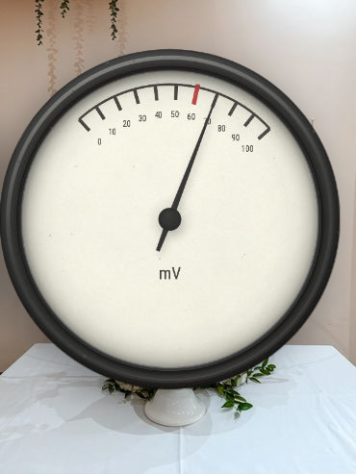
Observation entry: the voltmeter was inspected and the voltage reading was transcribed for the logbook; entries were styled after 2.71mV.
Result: 70mV
